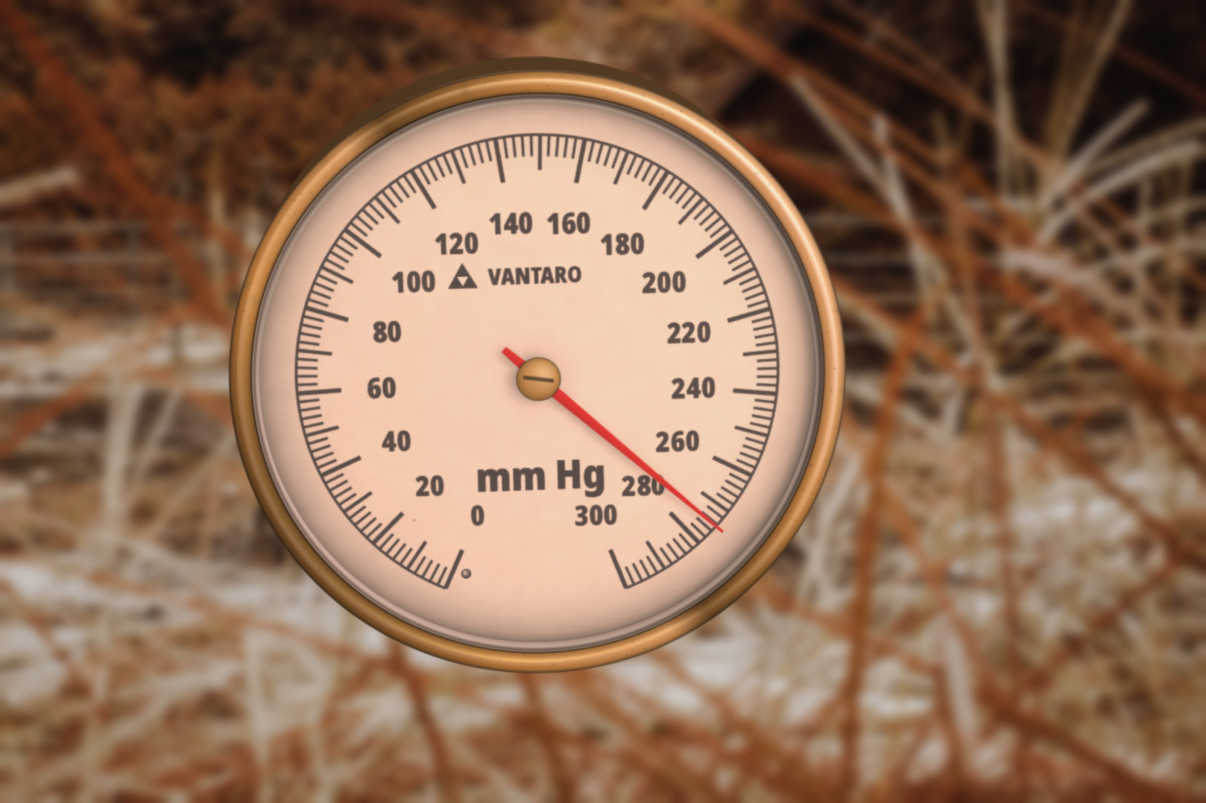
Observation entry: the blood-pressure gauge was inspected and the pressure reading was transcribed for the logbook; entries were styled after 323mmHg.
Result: 274mmHg
